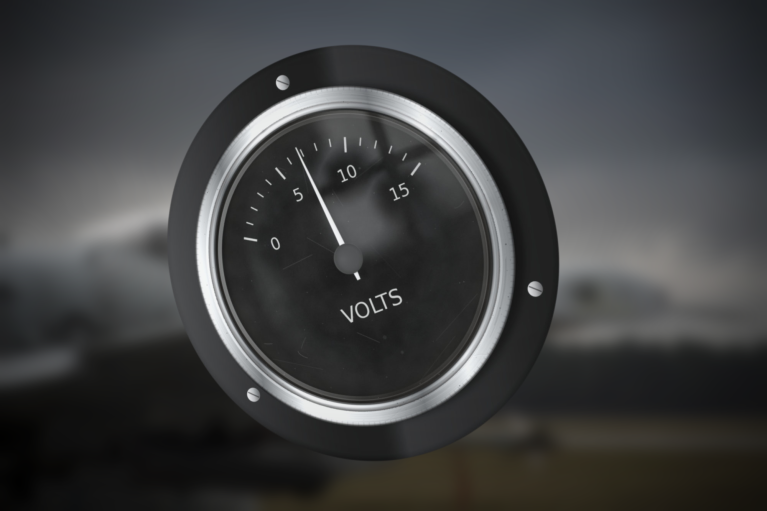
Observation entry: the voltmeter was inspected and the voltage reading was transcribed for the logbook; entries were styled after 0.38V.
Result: 7V
